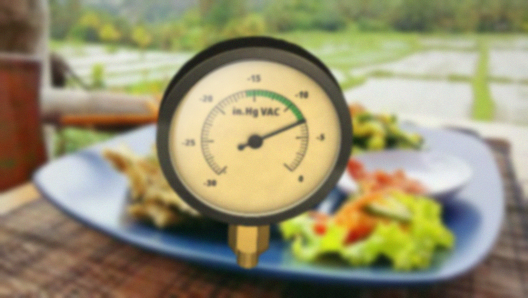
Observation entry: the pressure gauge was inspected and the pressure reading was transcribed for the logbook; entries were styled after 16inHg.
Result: -7.5inHg
